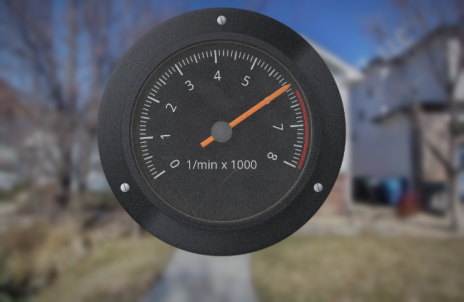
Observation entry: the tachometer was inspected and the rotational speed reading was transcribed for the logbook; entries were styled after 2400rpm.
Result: 6000rpm
